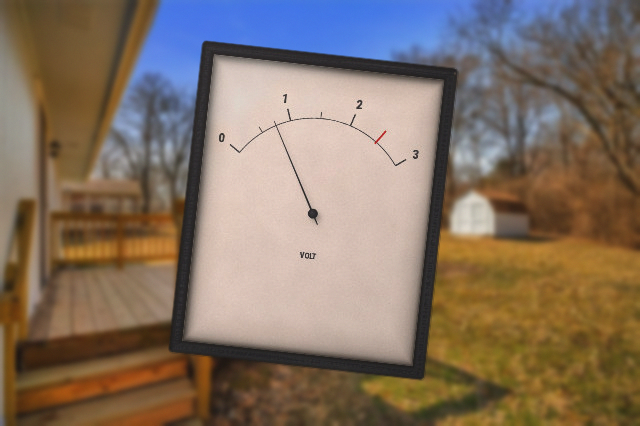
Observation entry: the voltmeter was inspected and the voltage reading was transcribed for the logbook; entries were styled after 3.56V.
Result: 0.75V
